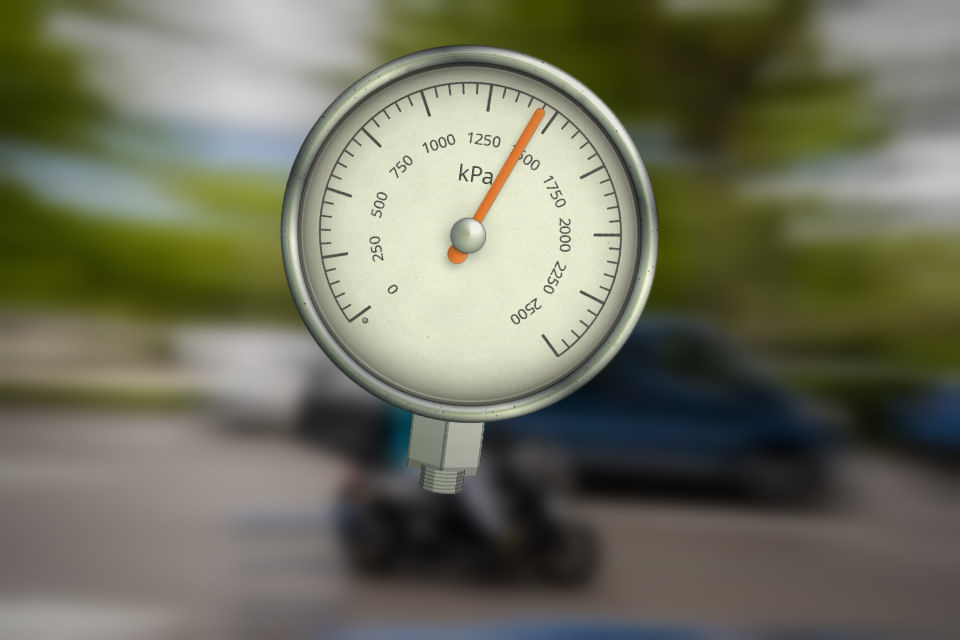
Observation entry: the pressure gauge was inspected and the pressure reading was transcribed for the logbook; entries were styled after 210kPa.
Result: 1450kPa
